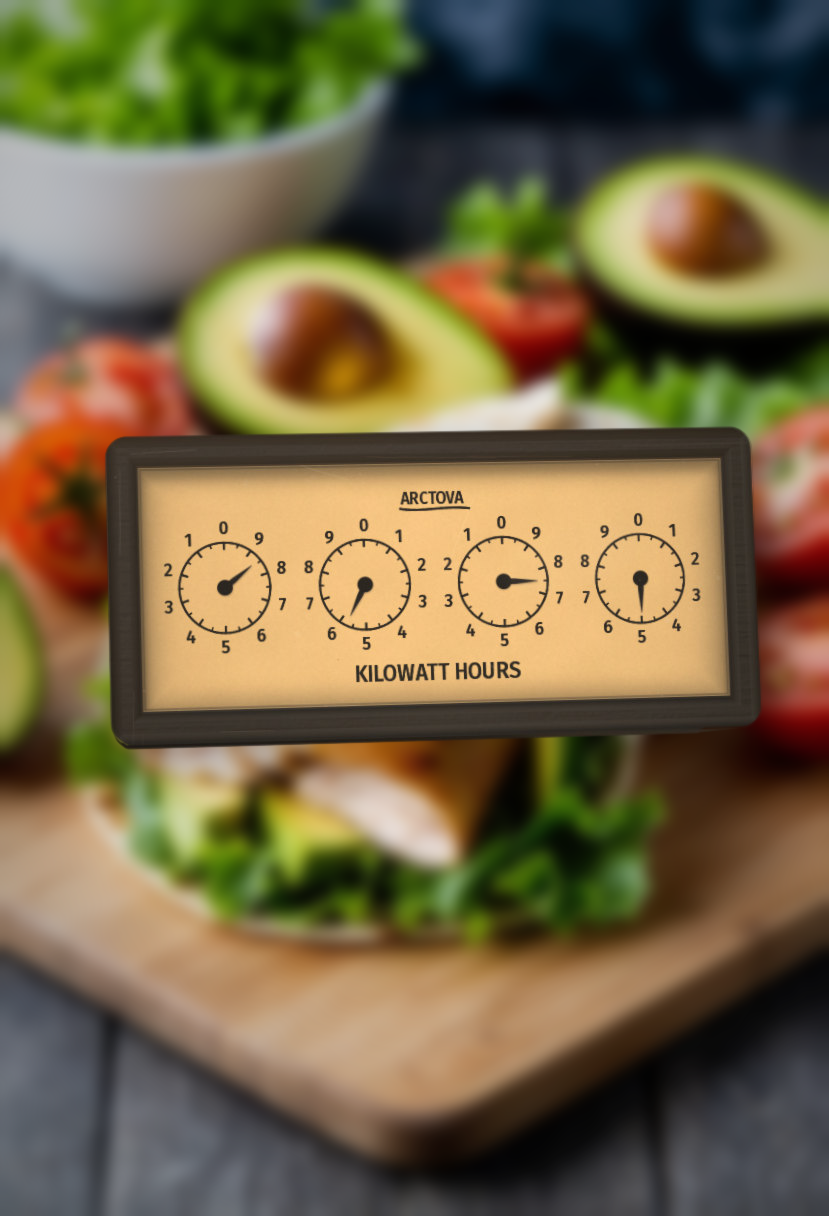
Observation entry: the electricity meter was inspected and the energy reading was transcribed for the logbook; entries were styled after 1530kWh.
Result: 8575kWh
